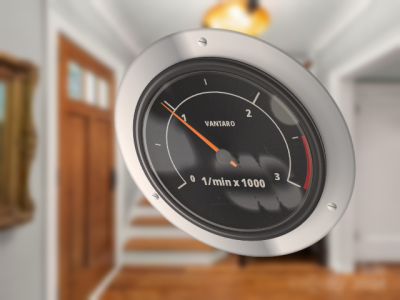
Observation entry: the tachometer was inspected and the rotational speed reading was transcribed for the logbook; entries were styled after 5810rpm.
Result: 1000rpm
